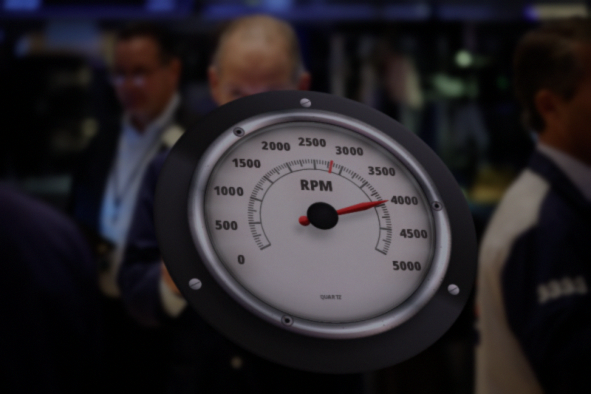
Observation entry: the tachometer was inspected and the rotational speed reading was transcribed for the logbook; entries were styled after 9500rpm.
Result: 4000rpm
